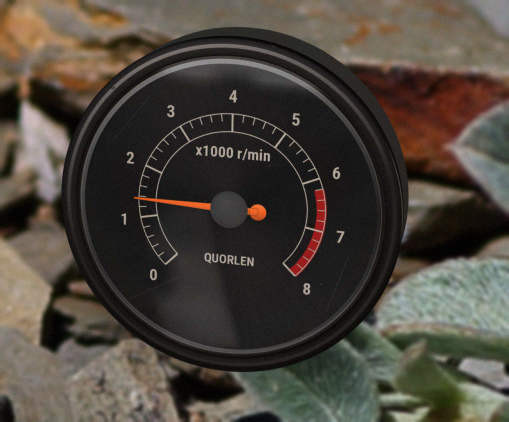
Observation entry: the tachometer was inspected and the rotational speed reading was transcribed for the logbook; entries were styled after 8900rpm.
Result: 1400rpm
